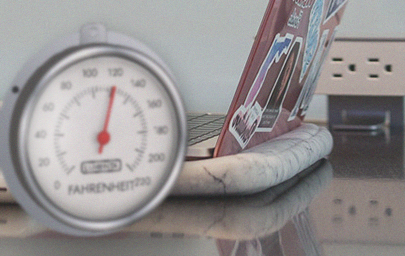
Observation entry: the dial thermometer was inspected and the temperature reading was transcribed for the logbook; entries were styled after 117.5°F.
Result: 120°F
